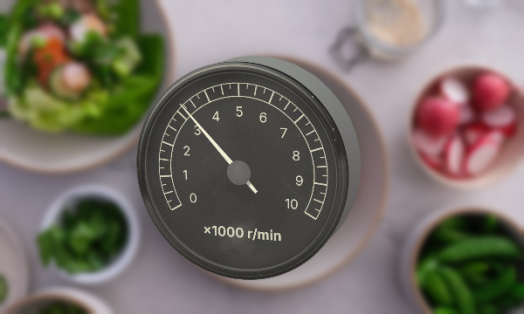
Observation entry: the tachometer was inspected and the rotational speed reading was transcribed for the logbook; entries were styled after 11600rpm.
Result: 3250rpm
